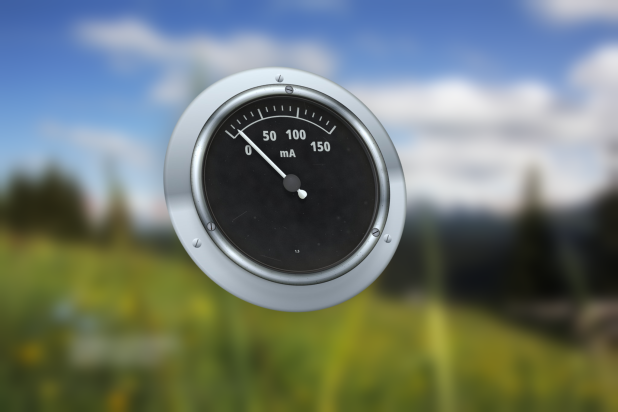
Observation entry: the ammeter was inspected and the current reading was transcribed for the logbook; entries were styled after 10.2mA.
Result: 10mA
